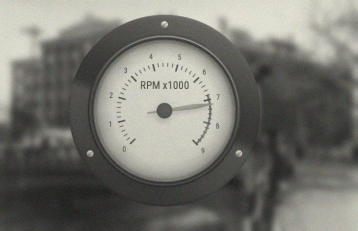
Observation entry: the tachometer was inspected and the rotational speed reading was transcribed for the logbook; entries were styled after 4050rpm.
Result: 7200rpm
